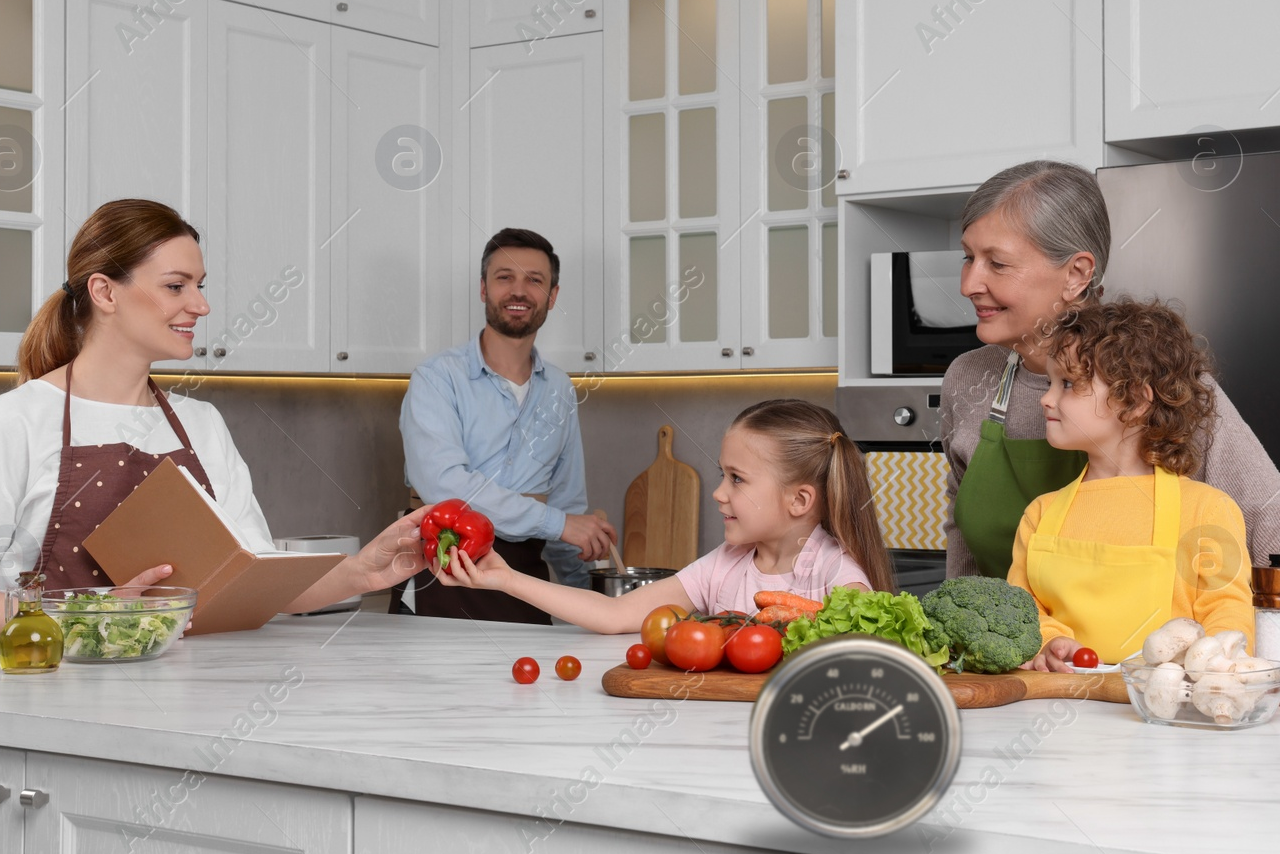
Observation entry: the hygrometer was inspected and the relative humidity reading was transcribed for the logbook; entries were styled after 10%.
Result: 80%
